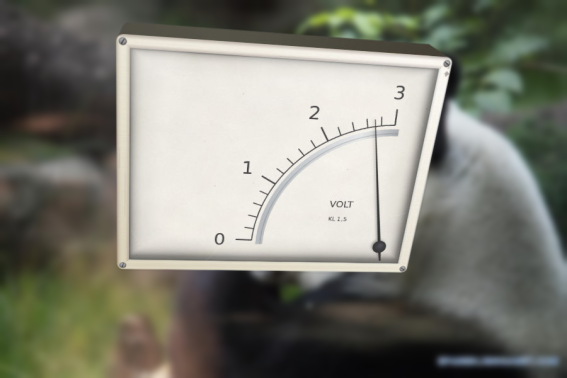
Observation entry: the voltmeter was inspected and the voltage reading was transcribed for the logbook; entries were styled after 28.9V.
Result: 2.7V
